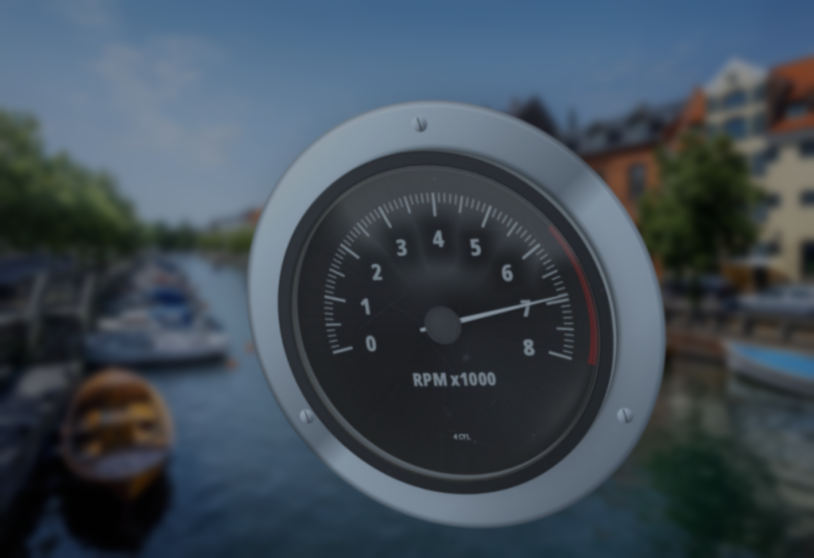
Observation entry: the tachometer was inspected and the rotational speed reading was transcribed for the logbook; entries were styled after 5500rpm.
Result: 6900rpm
